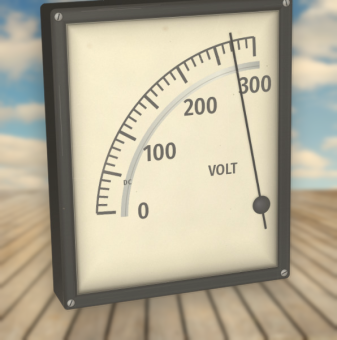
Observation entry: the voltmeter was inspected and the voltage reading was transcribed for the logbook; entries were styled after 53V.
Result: 270V
